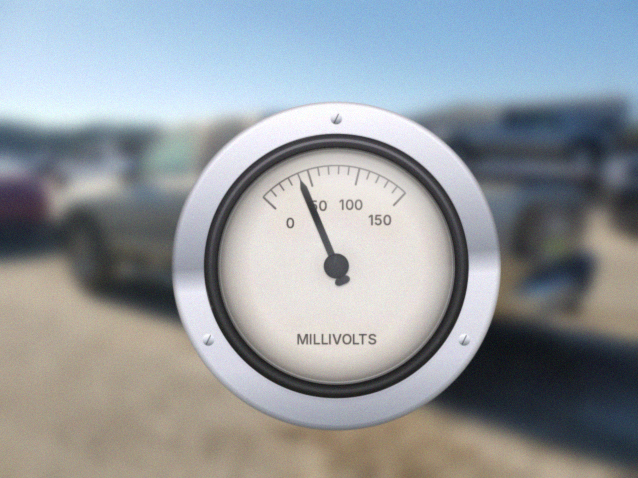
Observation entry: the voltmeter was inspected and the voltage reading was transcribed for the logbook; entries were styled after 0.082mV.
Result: 40mV
